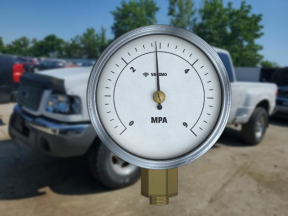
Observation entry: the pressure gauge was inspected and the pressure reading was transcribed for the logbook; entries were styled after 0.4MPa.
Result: 2.9MPa
